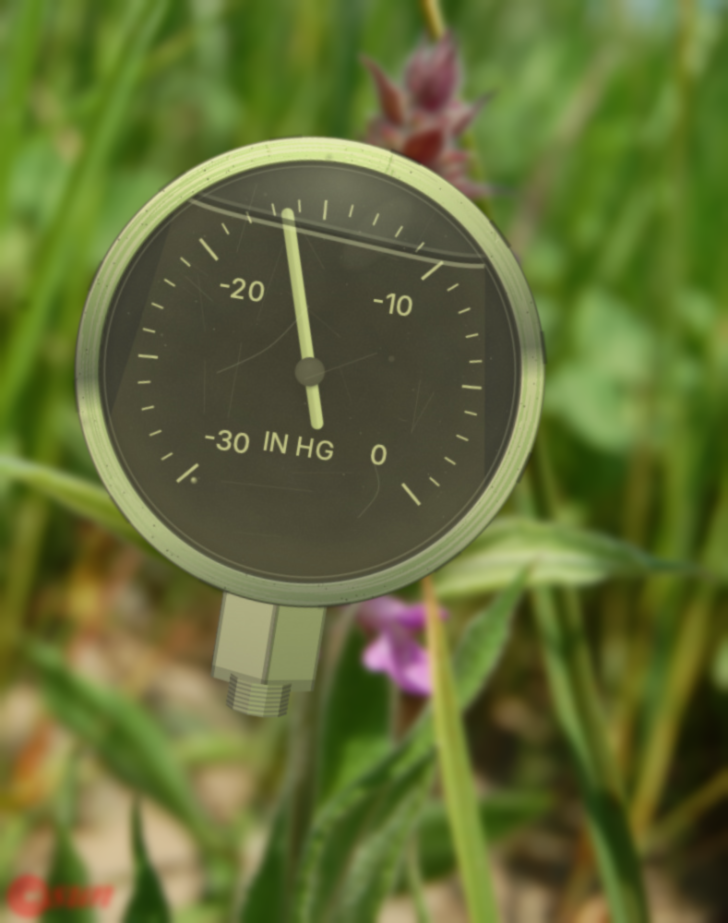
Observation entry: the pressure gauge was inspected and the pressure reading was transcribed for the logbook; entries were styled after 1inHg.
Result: -16.5inHg
